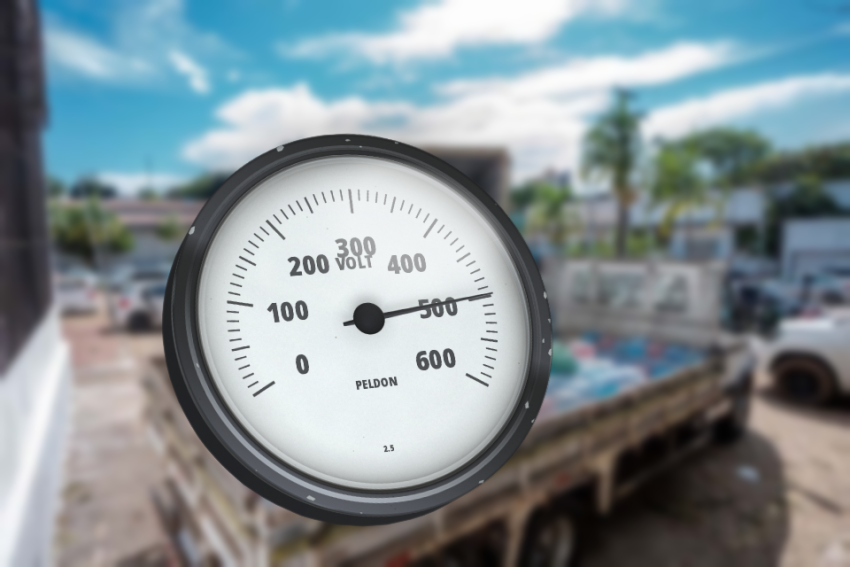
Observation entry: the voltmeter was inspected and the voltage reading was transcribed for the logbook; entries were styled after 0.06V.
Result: 500V
